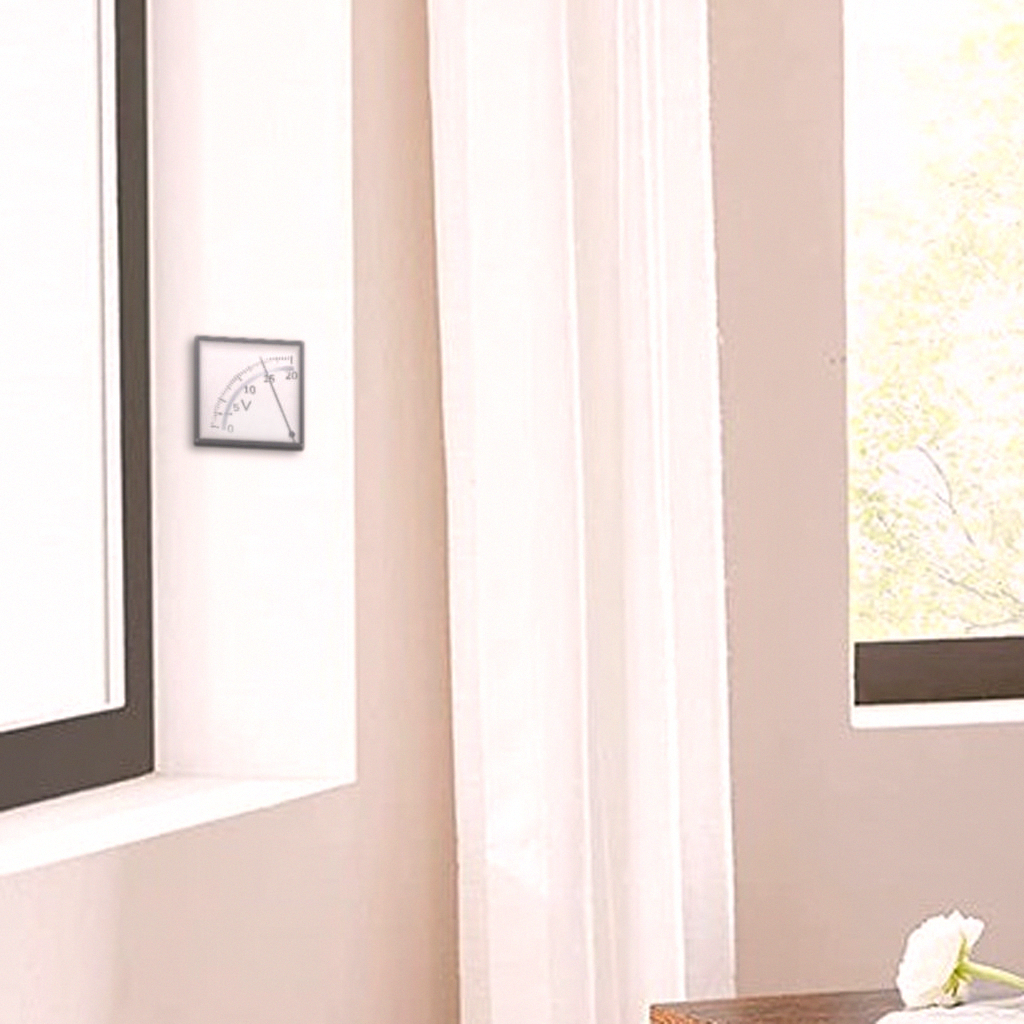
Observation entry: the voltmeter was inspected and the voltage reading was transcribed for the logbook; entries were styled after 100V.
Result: 15V
